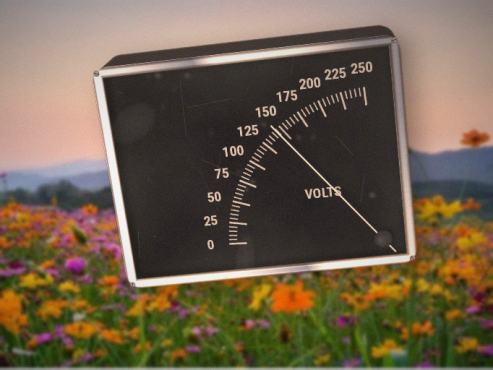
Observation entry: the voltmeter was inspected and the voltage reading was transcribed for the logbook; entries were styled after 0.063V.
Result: 145V
